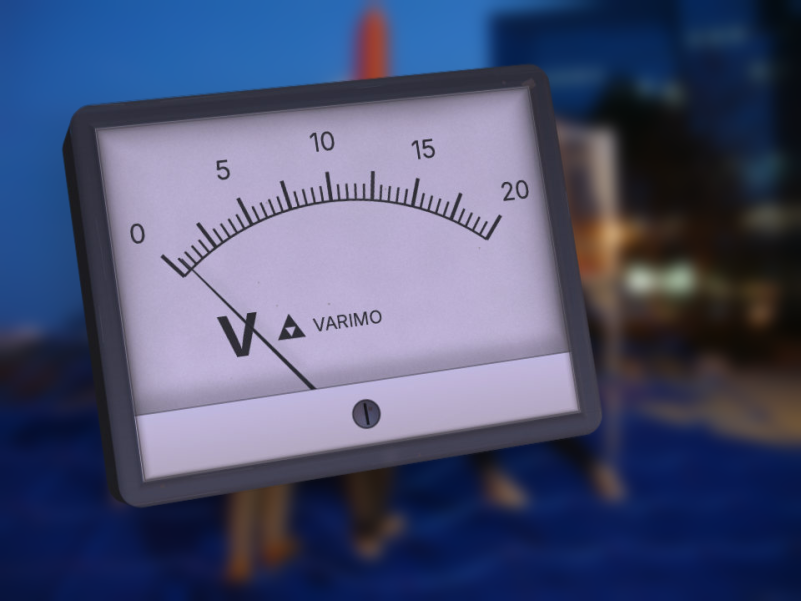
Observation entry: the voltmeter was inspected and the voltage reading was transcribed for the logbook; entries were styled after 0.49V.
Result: 0.5V
